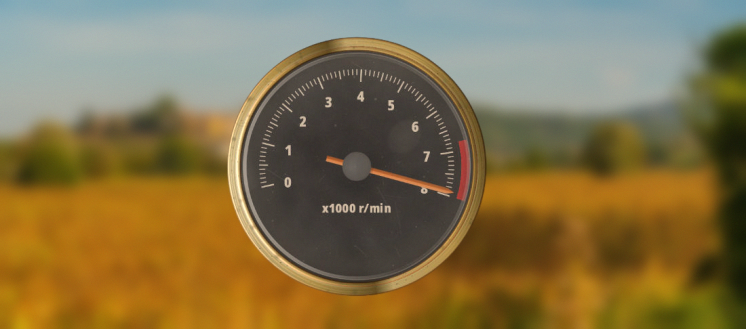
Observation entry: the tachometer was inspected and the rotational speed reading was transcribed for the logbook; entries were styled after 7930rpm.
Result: 7900rpm
